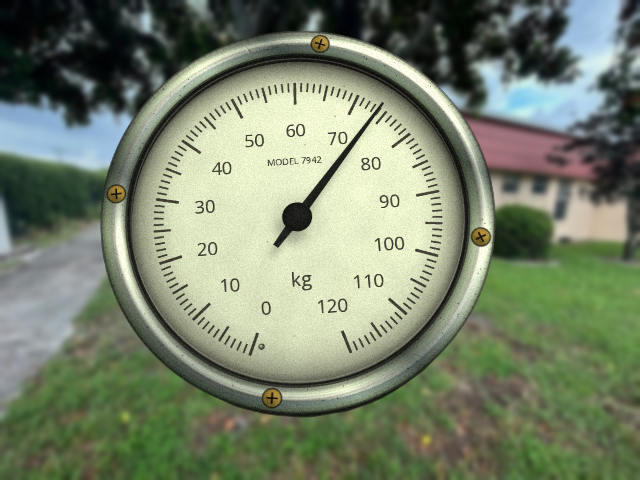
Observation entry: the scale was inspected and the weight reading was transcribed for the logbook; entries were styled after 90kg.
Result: 74kg
